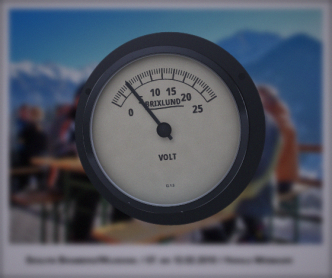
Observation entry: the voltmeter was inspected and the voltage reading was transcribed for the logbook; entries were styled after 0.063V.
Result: 5V
